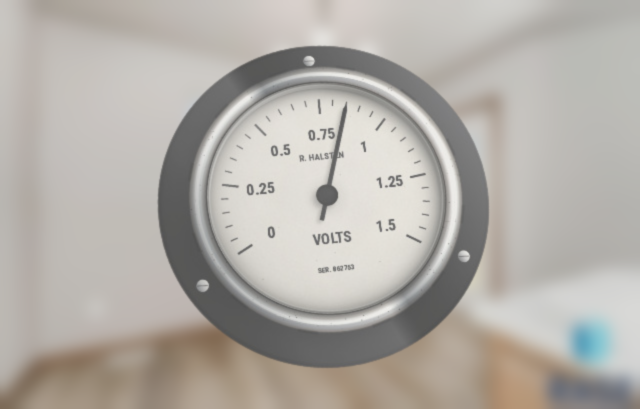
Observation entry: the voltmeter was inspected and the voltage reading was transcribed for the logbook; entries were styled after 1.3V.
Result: 0.85V
